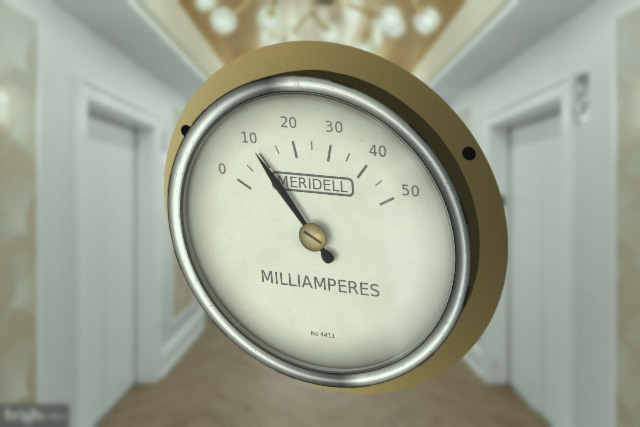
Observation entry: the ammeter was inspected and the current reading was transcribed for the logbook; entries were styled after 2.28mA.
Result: 10mA
